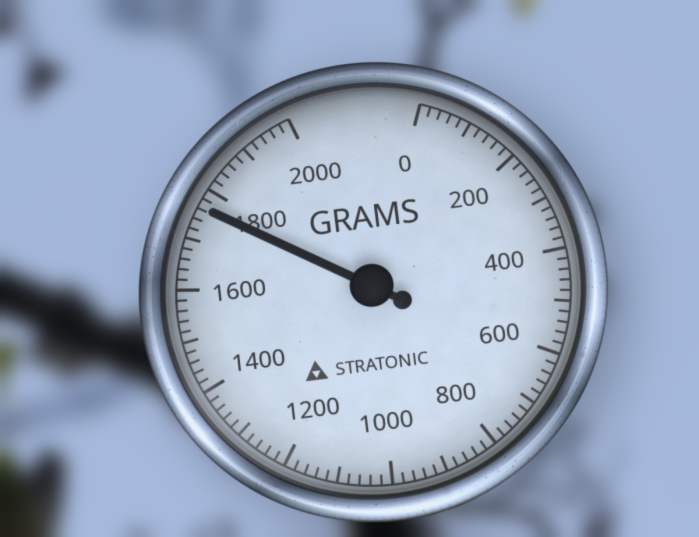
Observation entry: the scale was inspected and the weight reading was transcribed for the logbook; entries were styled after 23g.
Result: 1760g
